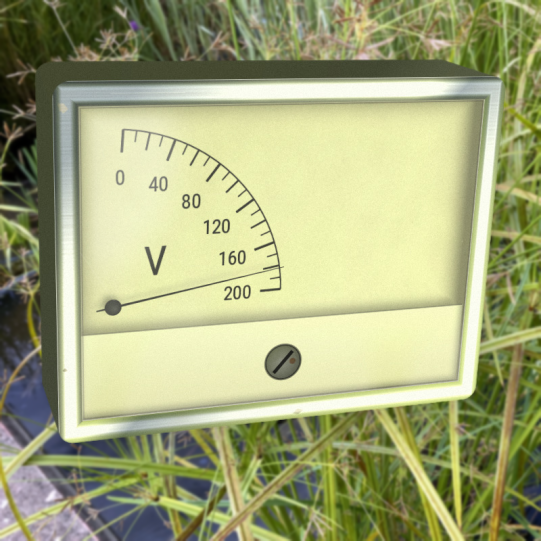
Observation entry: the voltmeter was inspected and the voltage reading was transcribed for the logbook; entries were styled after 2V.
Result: 180V
